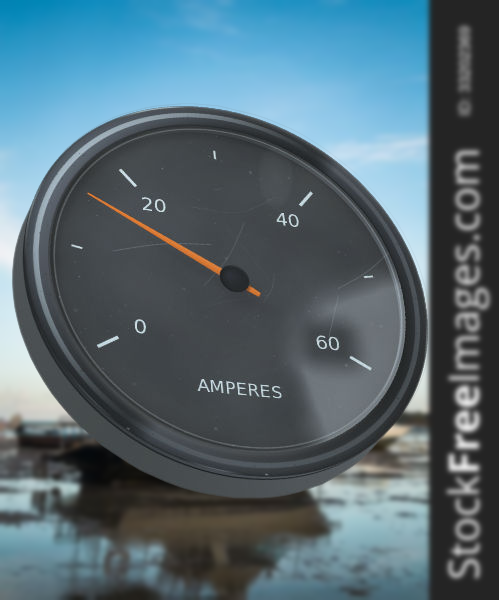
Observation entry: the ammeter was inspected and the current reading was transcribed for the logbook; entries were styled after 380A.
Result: 15A
